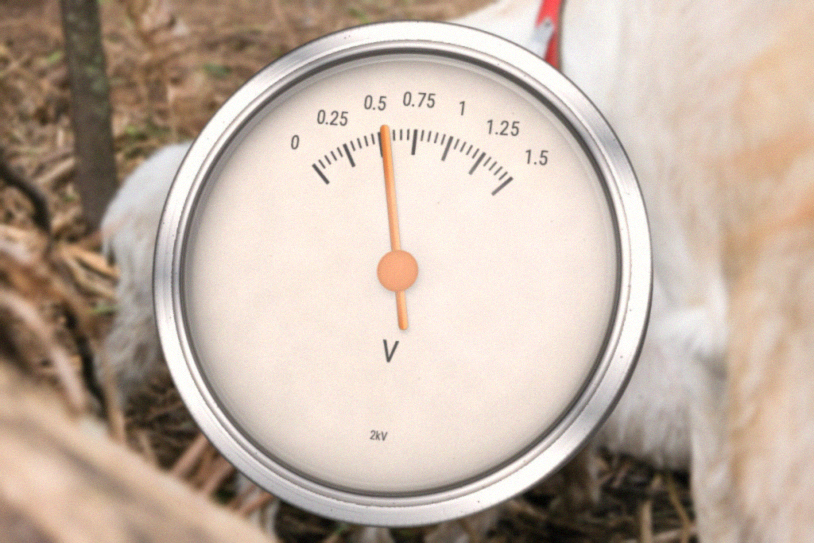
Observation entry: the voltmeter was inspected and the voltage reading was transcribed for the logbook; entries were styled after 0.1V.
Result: 0.55V
